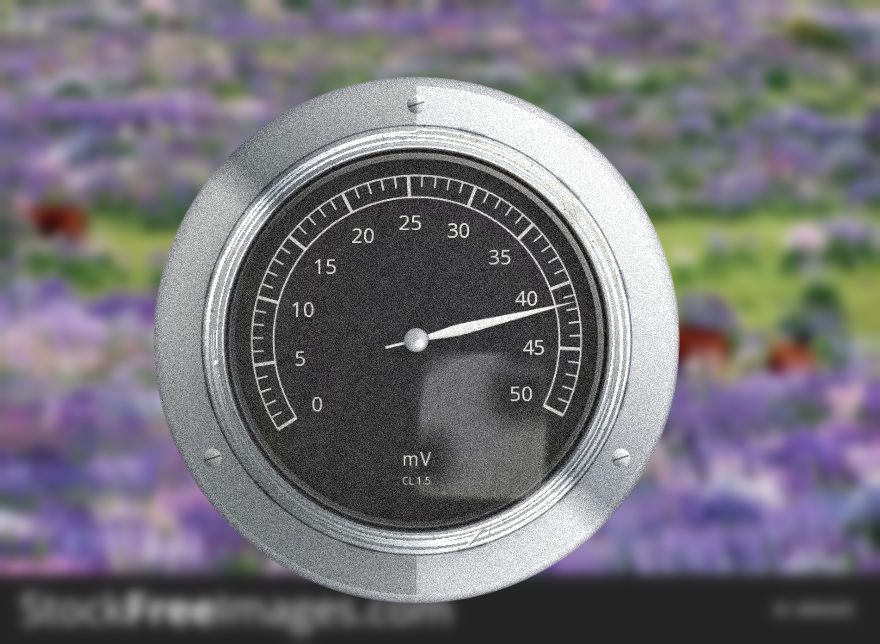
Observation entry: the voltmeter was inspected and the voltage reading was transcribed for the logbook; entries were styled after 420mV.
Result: 41.5mV
